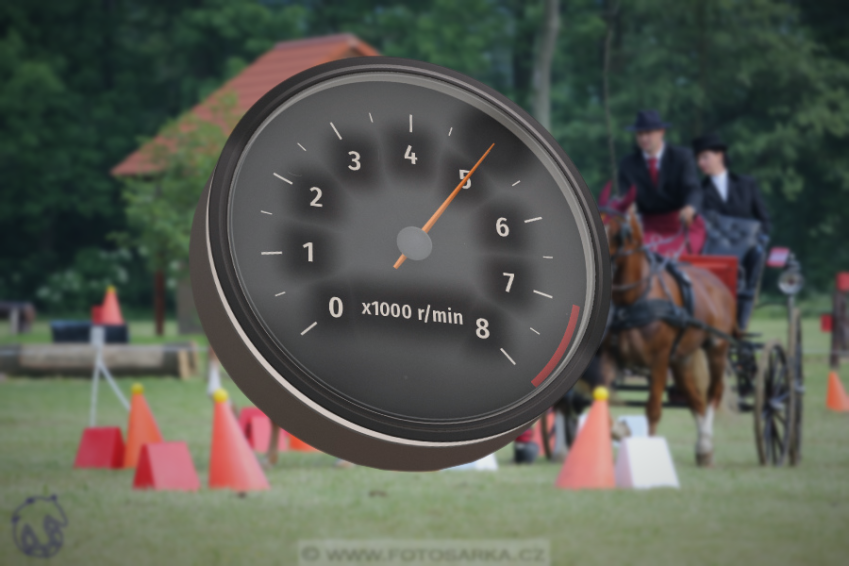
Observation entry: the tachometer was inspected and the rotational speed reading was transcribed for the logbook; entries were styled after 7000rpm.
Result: 5000rpm
